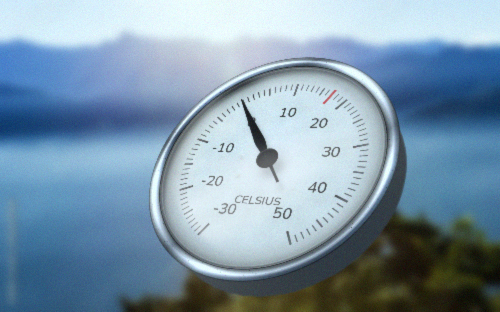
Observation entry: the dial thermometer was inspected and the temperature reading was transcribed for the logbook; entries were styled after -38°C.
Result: 0°C
